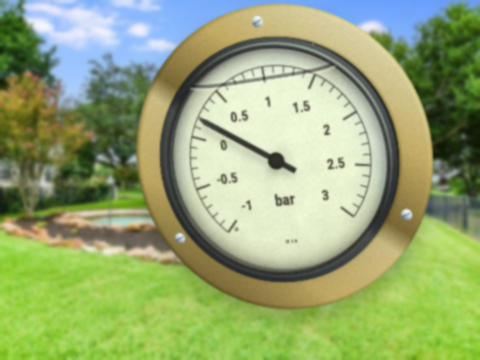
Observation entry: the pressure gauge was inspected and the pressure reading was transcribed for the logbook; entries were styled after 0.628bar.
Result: 0.2bar
